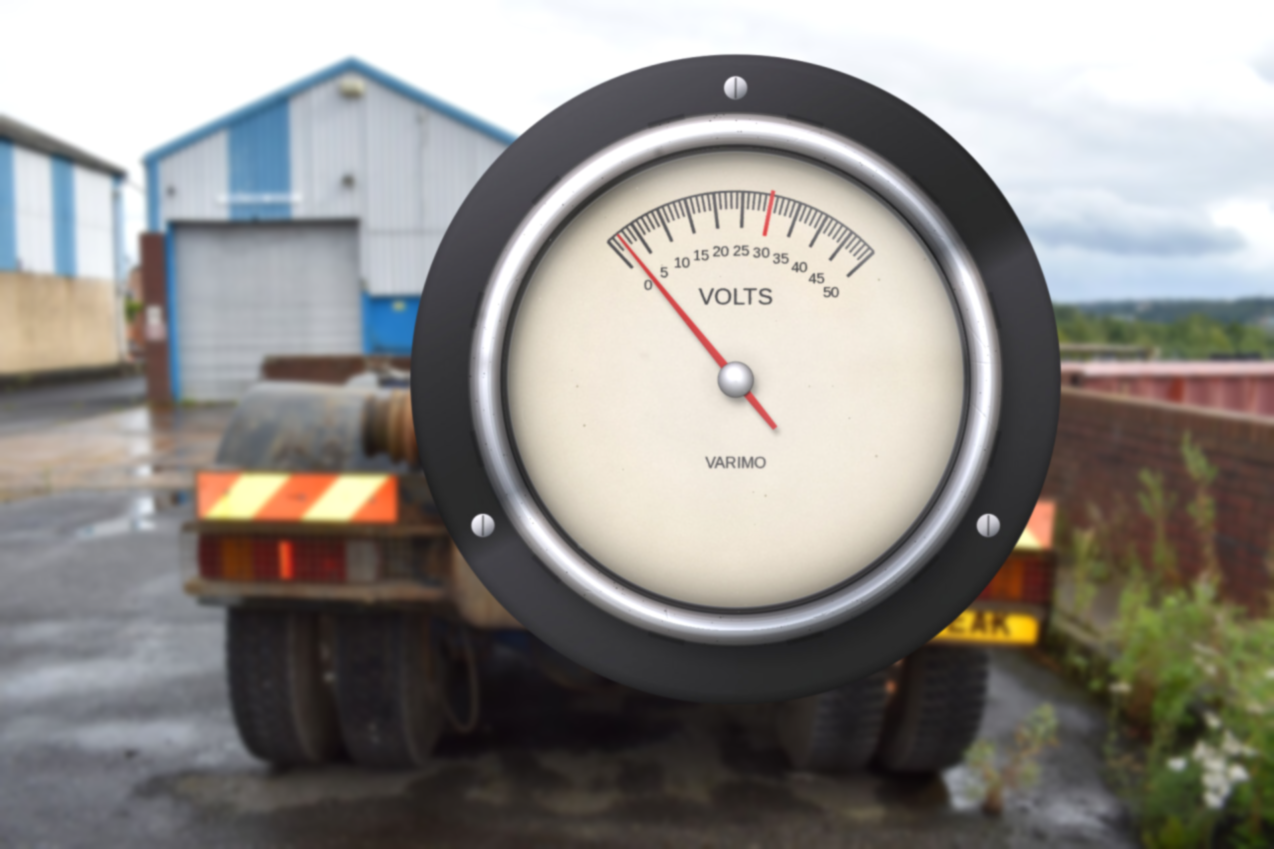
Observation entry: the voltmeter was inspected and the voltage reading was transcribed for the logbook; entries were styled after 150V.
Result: 2V
